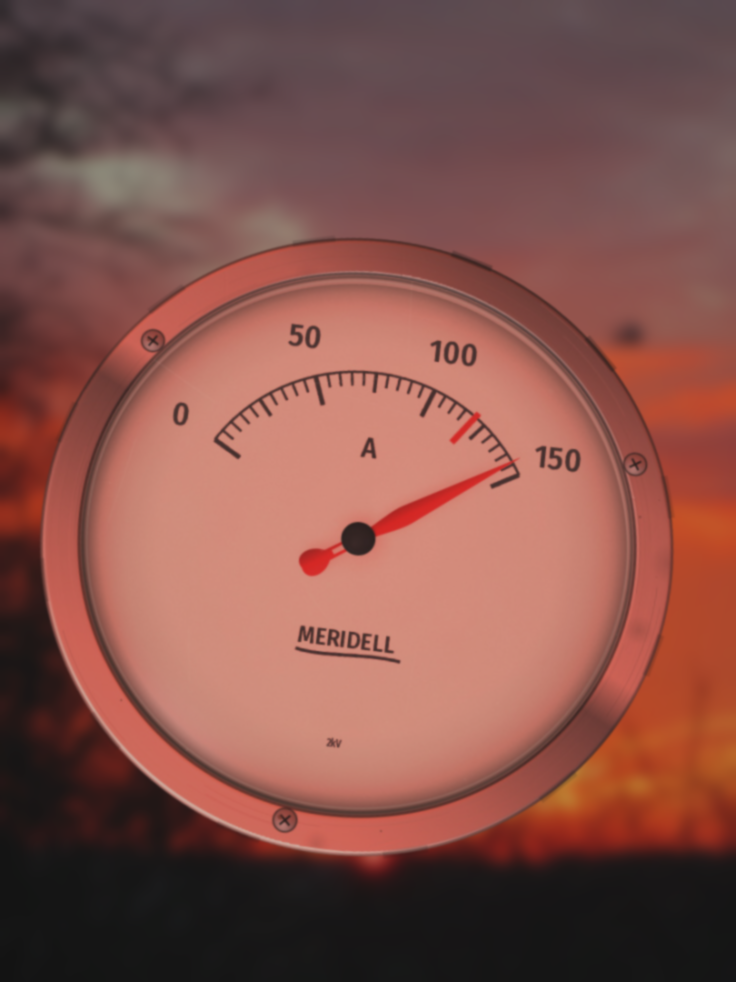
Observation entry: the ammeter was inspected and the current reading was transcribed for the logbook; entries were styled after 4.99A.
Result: 145A
